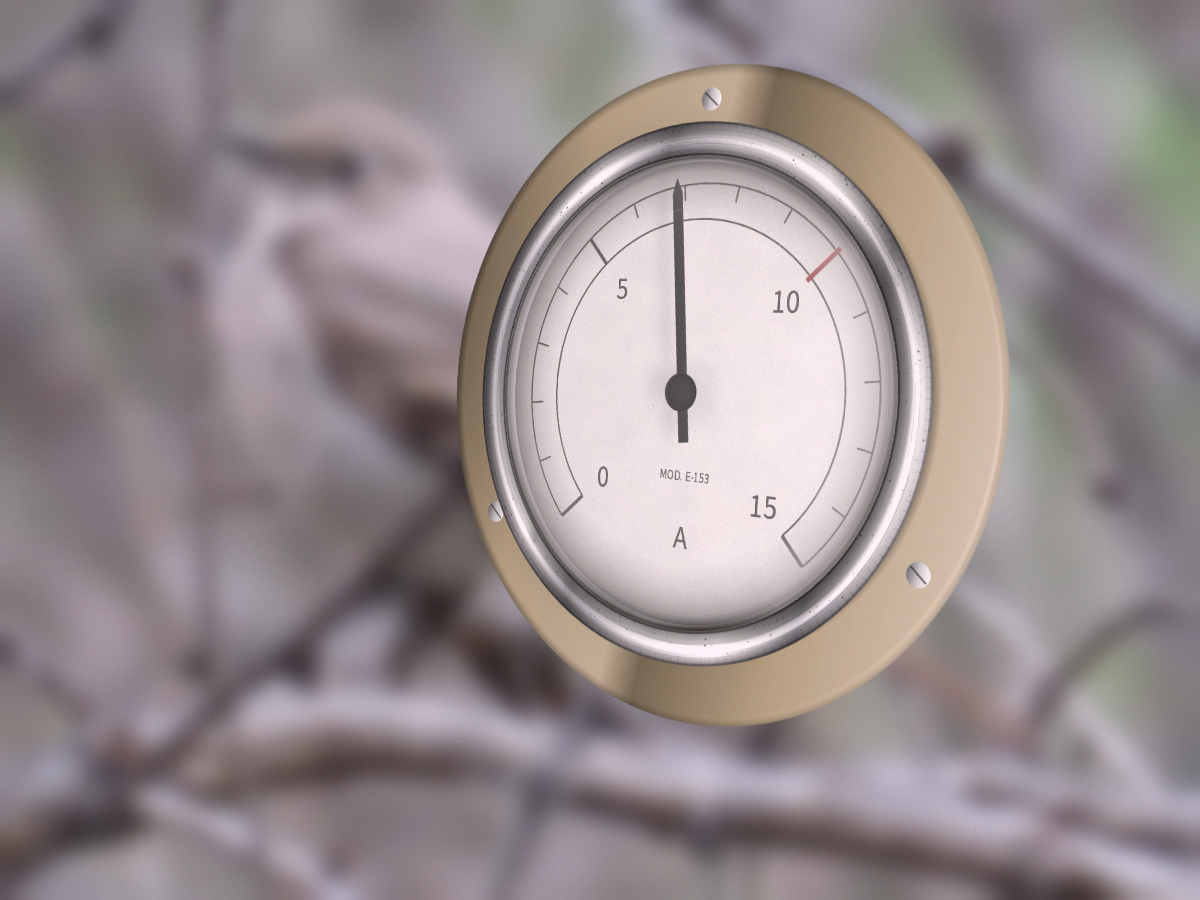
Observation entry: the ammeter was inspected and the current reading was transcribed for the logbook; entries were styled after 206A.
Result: 7A
